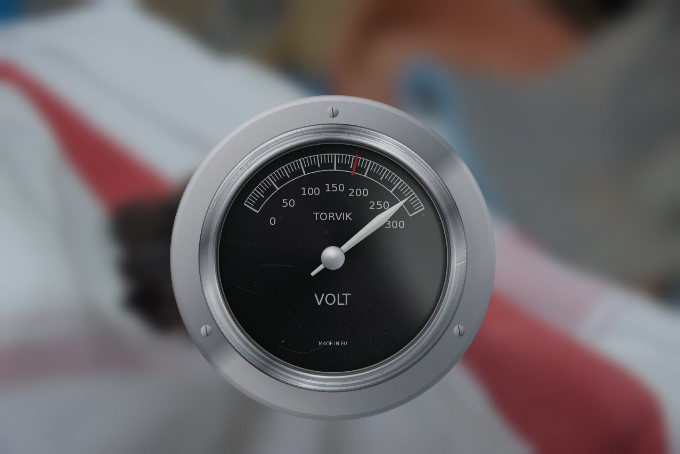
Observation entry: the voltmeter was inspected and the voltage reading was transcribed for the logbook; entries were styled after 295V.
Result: 275V
